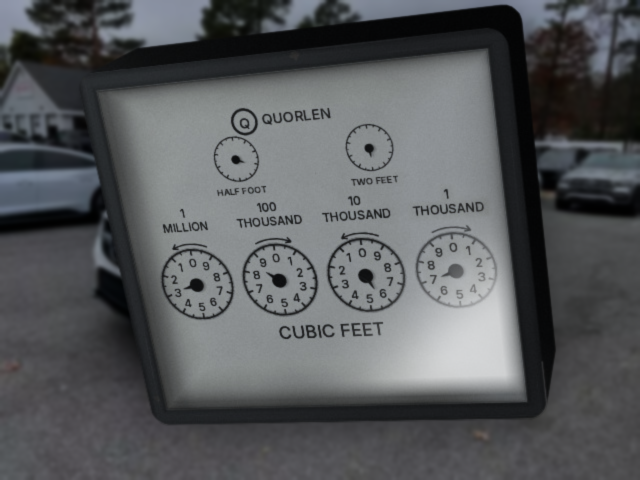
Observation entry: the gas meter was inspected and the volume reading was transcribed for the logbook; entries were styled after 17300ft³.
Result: 285700ft³
